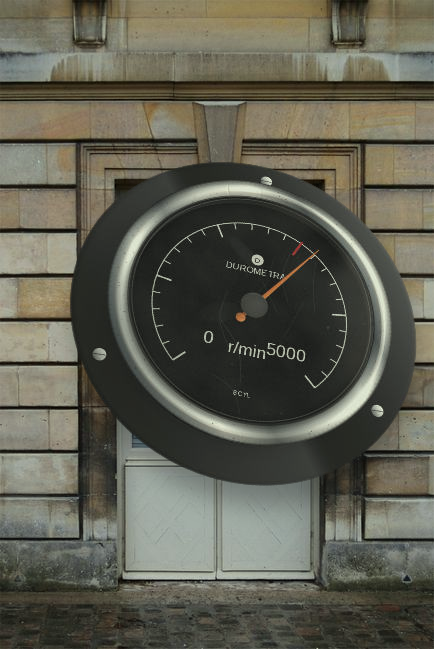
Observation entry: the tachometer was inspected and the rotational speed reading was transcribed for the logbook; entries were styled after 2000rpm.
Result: 3200rpm
